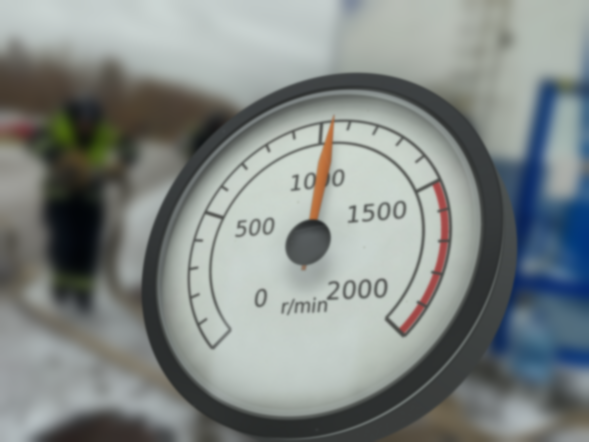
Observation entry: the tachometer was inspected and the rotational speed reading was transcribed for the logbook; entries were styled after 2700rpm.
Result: 1050rpm
